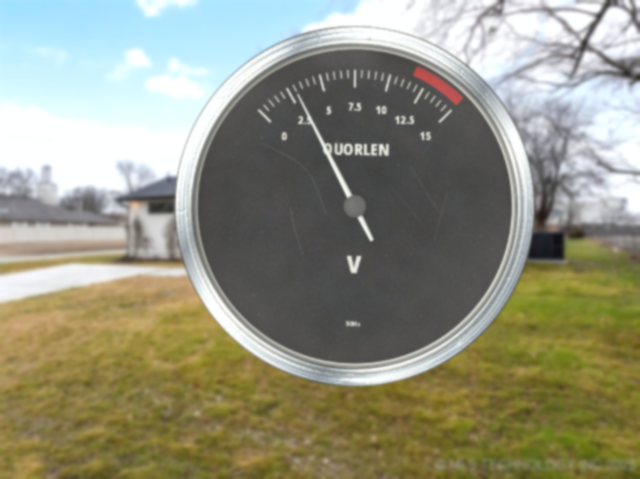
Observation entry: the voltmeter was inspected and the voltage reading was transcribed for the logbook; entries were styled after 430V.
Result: 3V
